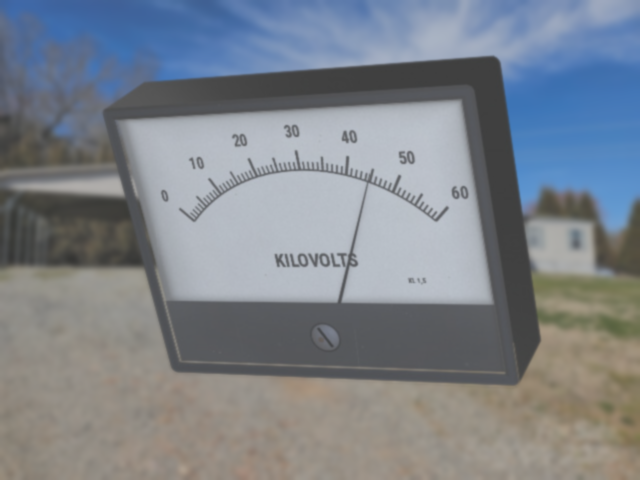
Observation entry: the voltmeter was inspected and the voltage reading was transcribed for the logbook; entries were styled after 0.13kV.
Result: 45kV
